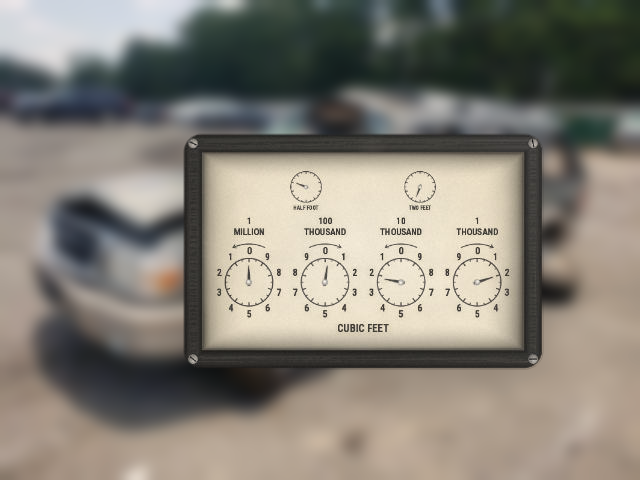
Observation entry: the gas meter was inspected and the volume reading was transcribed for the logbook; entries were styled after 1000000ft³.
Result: 2200ft³
